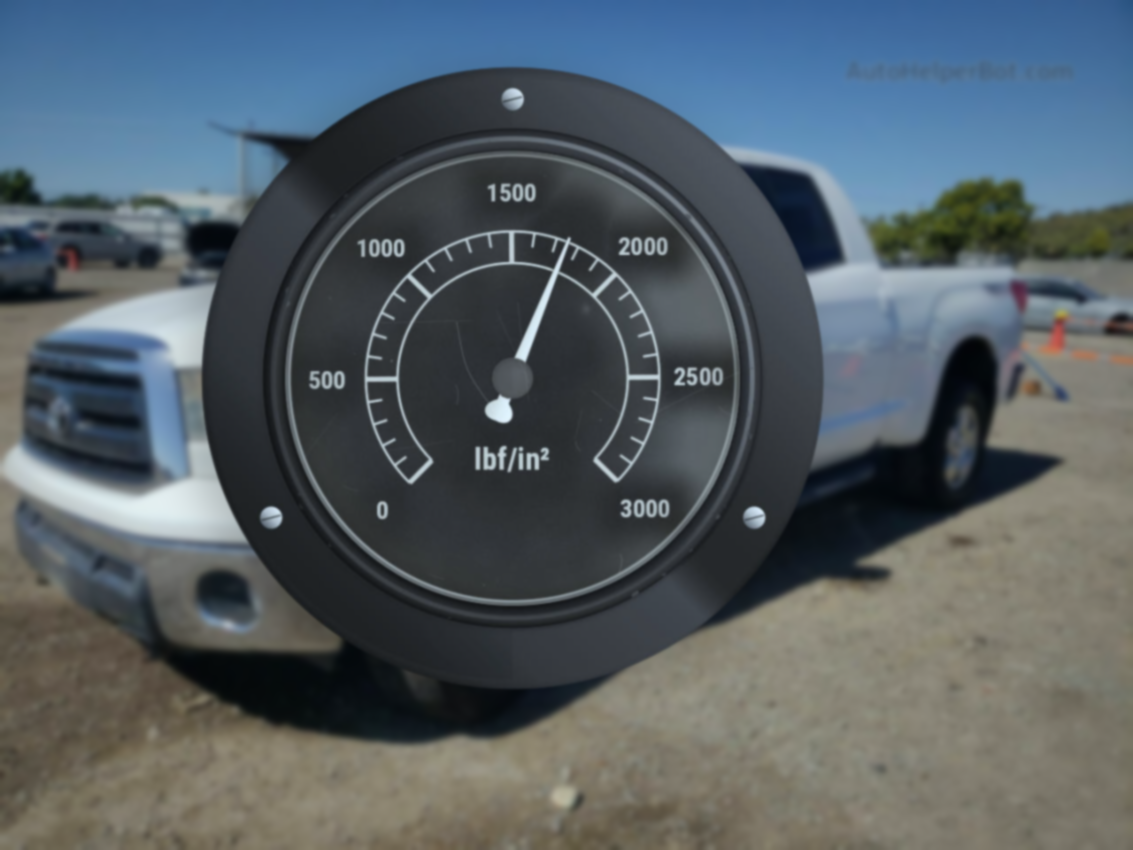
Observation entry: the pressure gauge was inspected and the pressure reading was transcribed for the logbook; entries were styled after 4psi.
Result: 1750psi
